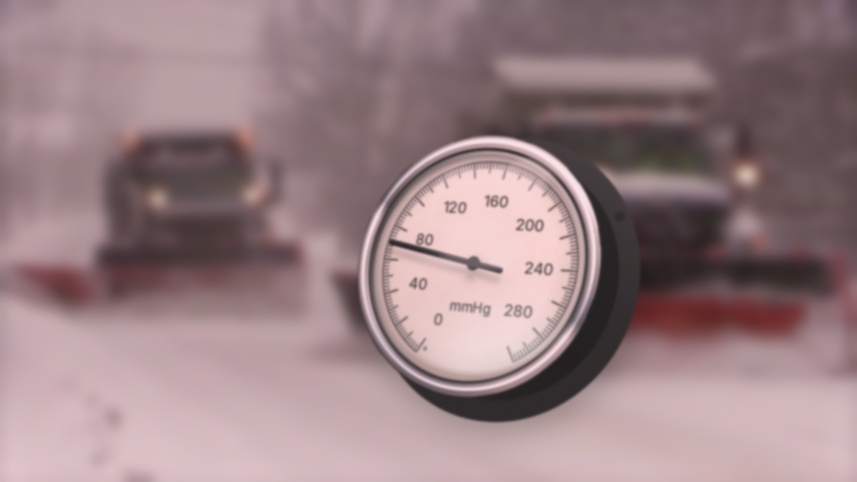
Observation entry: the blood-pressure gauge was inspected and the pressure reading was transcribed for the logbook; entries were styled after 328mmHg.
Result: 70mmHg
